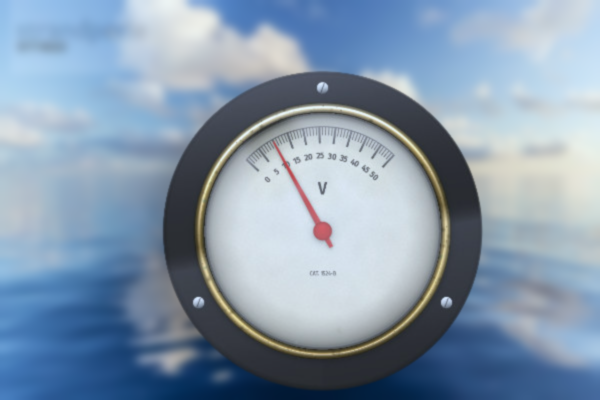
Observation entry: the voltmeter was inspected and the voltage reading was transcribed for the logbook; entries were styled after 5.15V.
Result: 10V
